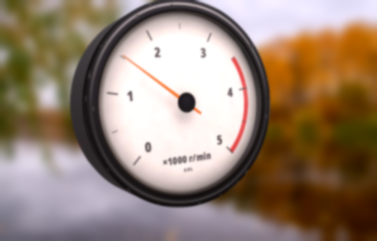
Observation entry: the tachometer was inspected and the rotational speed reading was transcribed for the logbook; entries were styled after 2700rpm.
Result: 1500rpm
